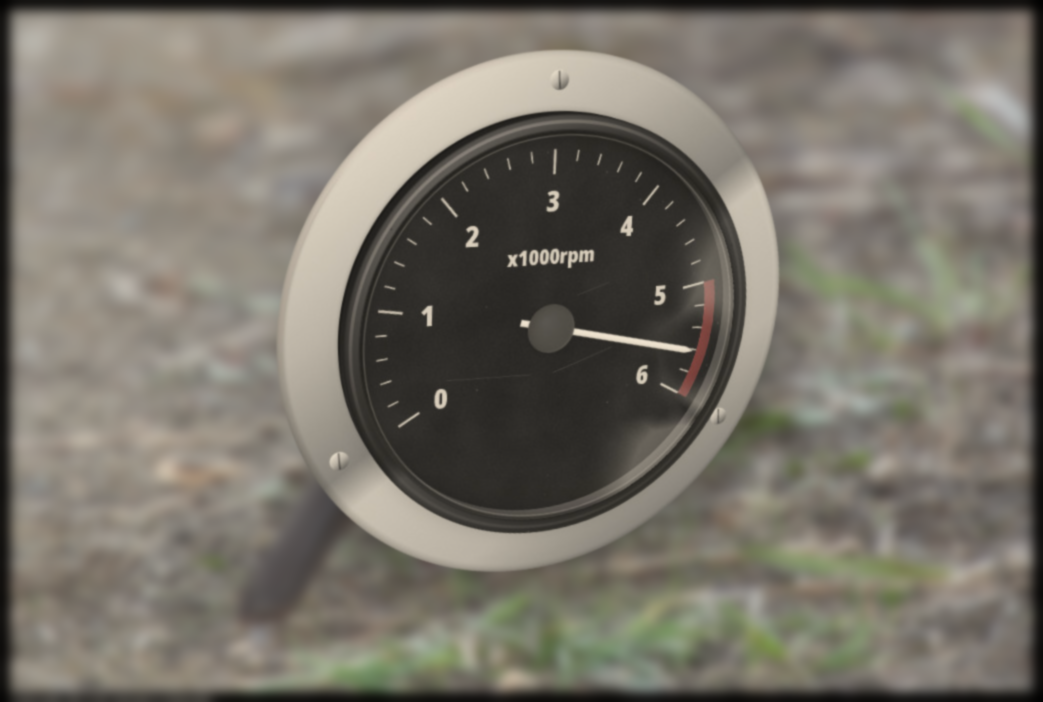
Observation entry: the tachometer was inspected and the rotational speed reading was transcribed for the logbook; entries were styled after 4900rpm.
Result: 5600rpm
